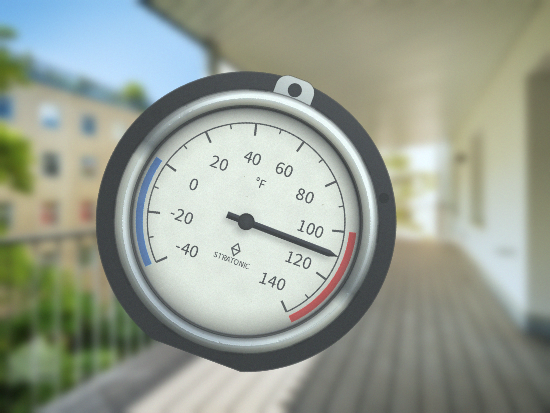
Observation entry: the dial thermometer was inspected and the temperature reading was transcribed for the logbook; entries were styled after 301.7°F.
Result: 110°F
